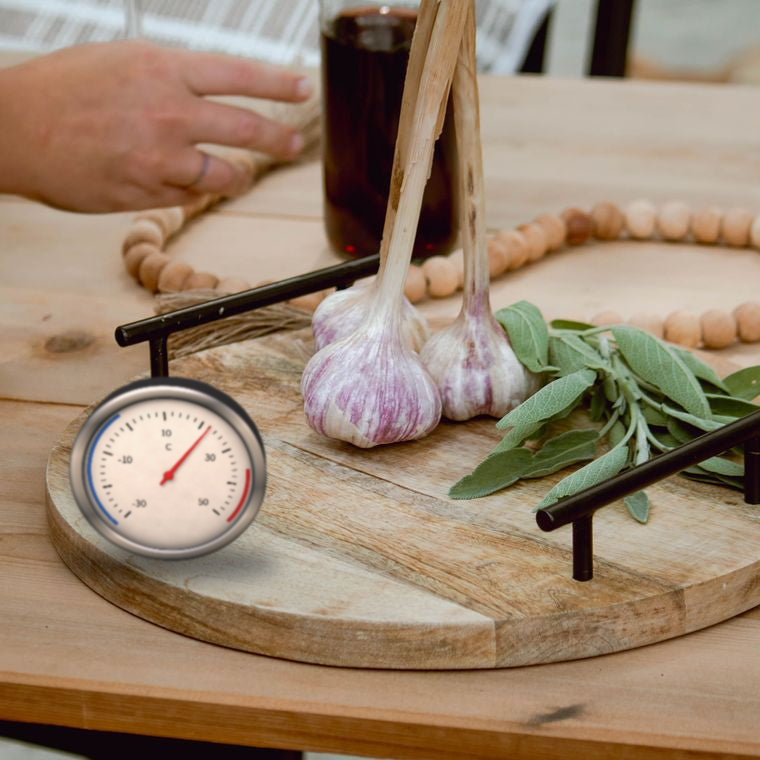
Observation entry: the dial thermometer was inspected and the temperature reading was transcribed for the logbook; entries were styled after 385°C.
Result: 22°C
